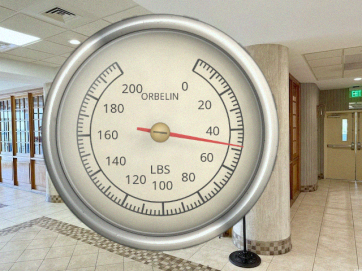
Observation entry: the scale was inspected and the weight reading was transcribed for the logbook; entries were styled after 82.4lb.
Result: 48lb
